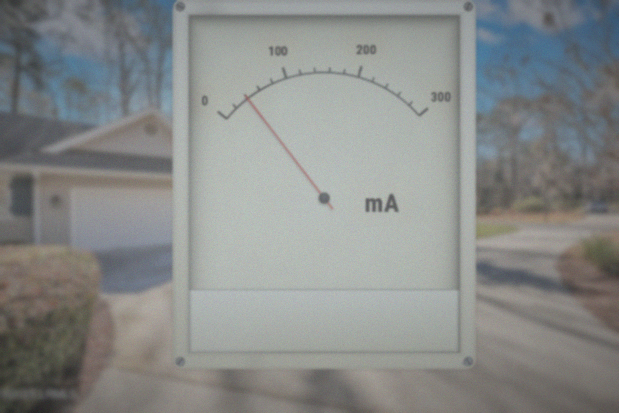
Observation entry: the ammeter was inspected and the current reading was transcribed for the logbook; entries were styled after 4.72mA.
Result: 40mA
